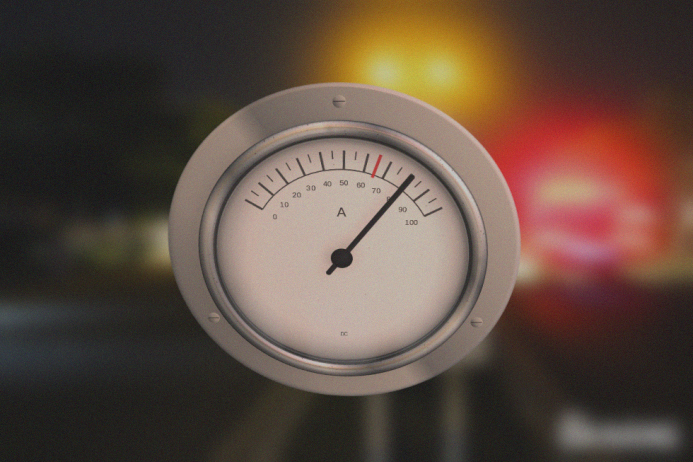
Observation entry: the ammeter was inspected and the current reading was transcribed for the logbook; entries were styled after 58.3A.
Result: 80A
